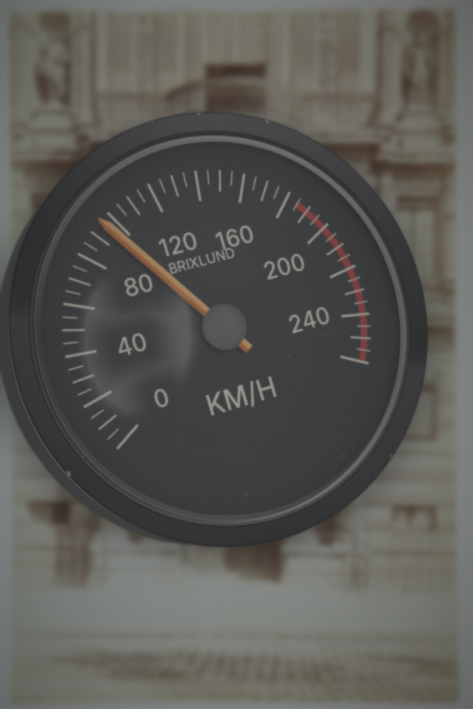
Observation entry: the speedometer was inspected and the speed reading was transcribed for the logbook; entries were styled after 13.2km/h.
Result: 95km/h
